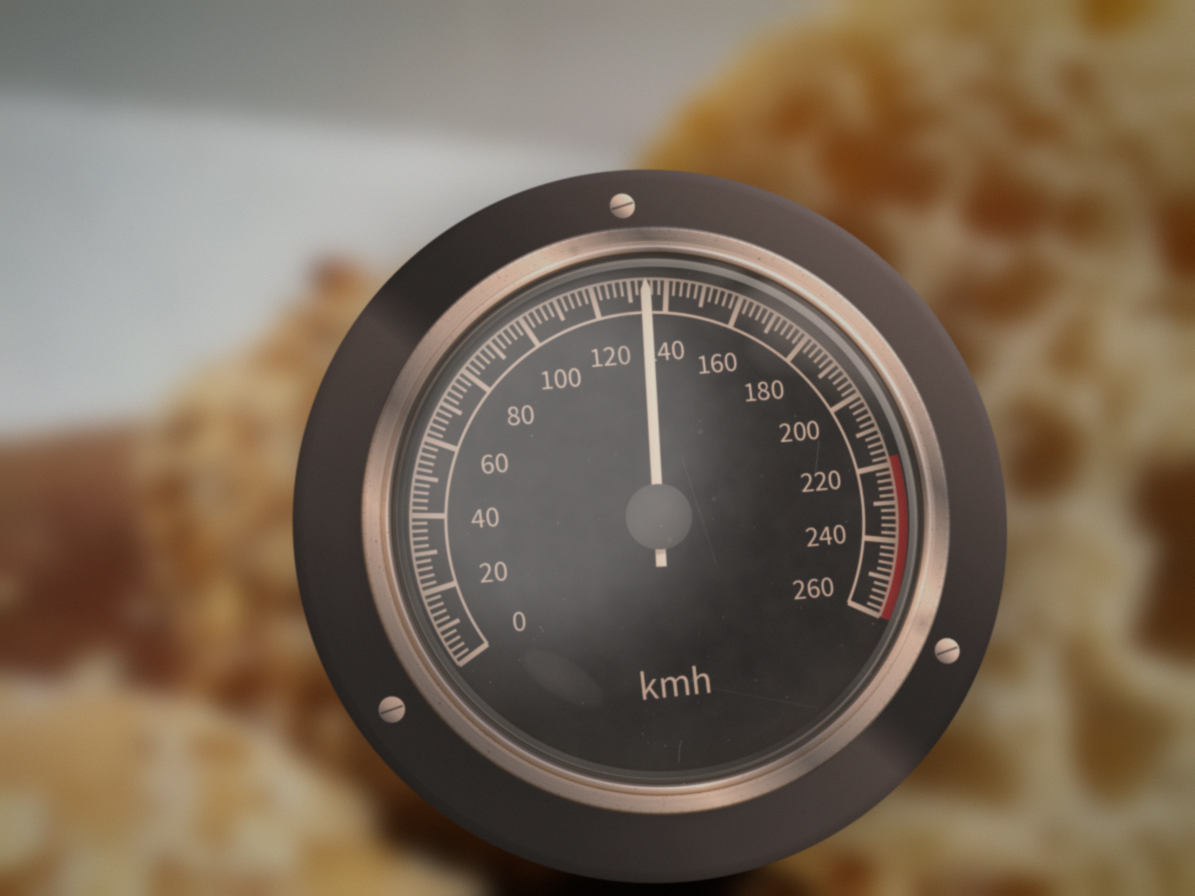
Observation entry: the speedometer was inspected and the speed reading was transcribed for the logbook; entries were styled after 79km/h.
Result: 134km/h
